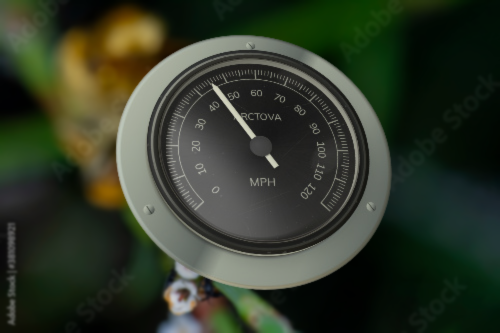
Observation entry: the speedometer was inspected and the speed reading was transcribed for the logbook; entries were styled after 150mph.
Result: 45mph
